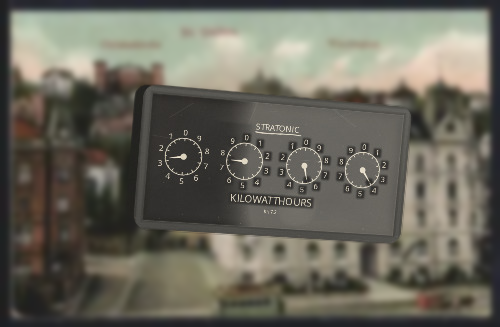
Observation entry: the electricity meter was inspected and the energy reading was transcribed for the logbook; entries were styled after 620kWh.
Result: 2754kWh
